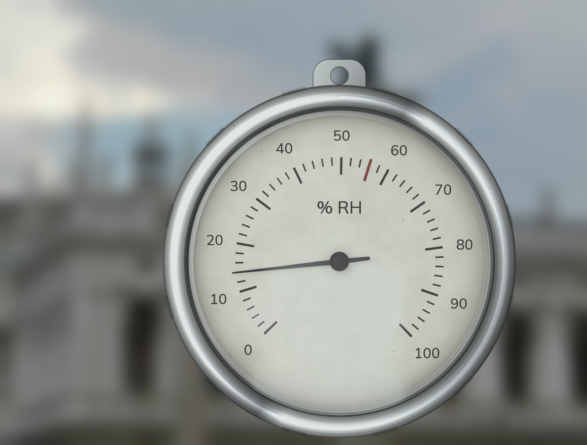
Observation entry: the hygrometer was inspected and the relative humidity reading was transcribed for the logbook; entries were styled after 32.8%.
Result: 14%
